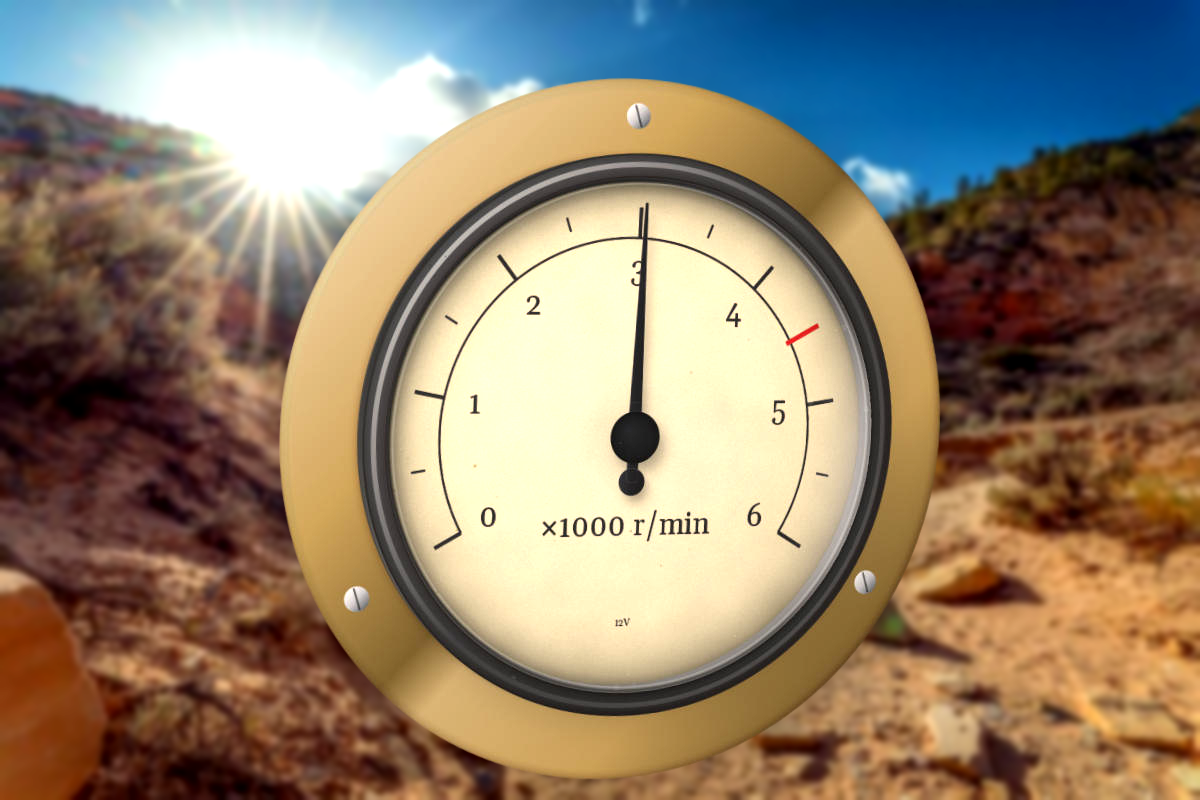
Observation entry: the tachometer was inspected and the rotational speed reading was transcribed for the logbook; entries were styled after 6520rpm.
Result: 3000rpm
